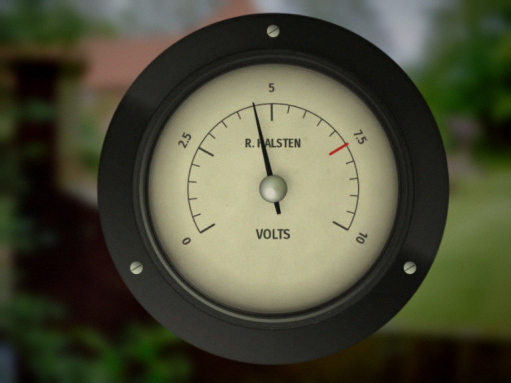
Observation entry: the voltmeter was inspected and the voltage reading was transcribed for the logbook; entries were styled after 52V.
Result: 4.5V
